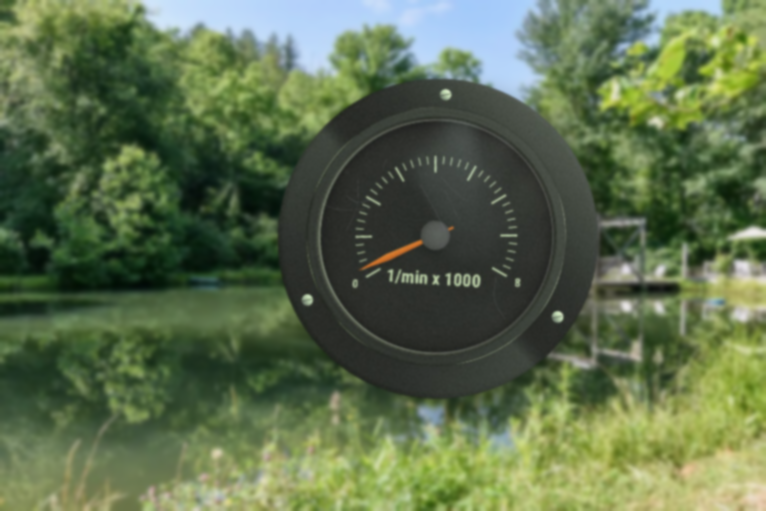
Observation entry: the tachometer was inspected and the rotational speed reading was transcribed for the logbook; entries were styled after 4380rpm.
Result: 200rpm
